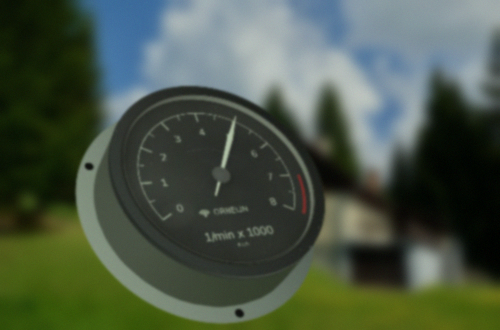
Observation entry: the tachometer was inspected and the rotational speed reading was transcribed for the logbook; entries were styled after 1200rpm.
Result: 5000rpm
